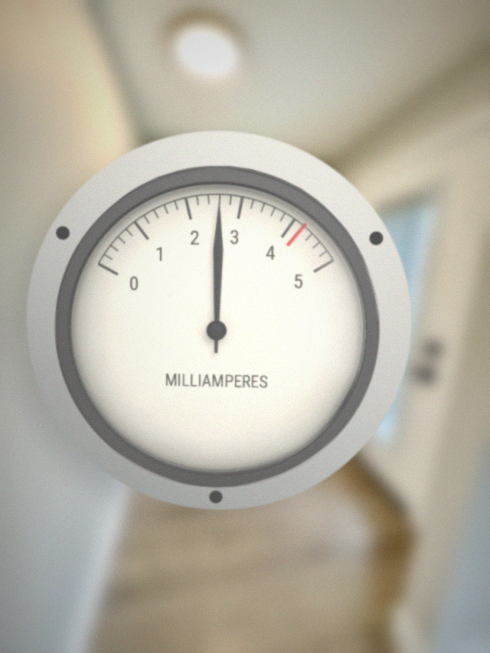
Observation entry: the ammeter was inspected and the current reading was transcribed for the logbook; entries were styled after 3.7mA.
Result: 2.6mA
